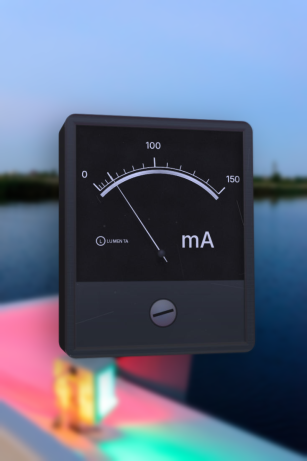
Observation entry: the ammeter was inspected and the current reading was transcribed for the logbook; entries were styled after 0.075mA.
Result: 50mA
